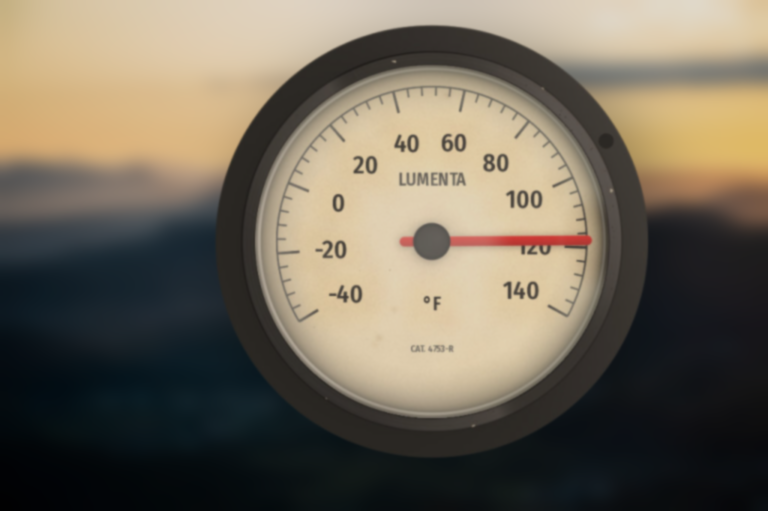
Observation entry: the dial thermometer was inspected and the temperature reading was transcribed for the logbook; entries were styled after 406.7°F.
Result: 118°F
